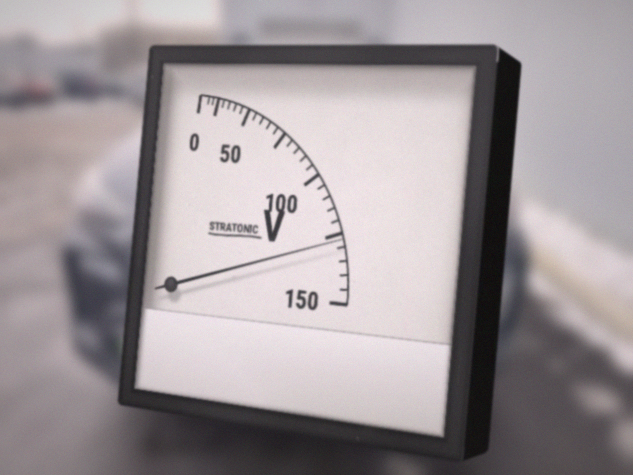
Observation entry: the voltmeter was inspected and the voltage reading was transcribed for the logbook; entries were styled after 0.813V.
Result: 127.5V
